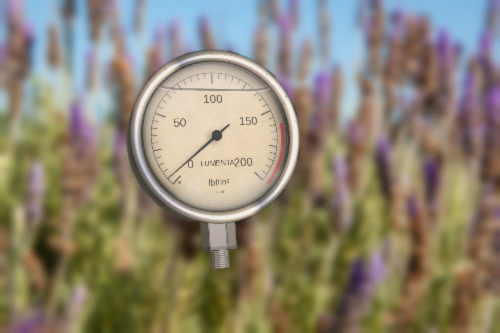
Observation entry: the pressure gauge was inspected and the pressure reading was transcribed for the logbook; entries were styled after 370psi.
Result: 5psi
